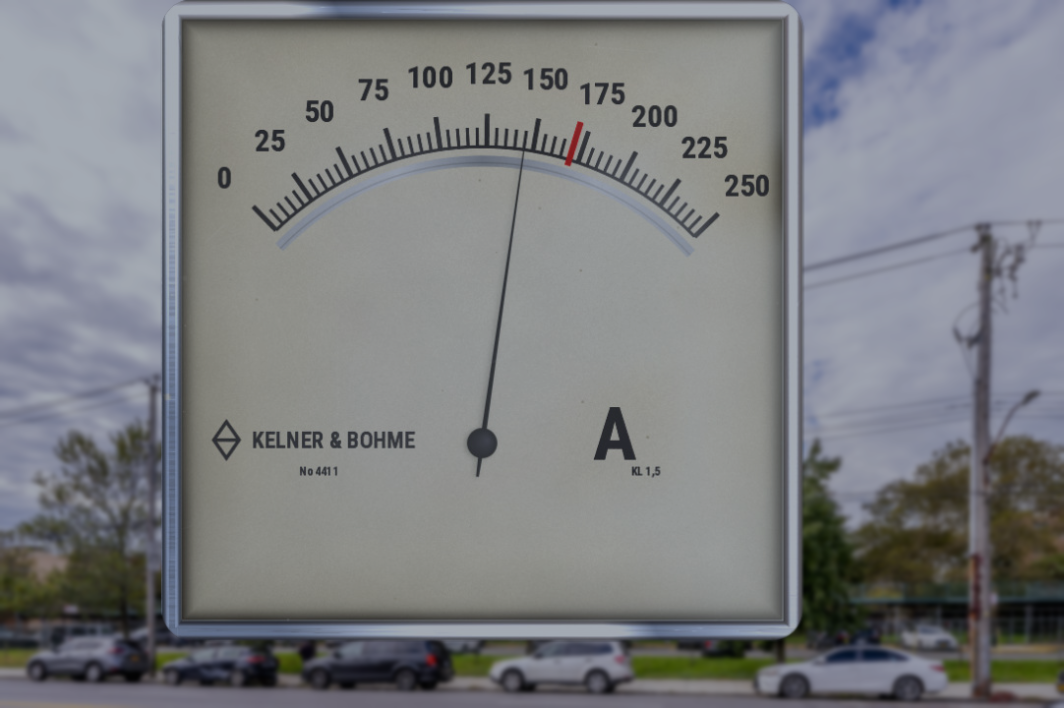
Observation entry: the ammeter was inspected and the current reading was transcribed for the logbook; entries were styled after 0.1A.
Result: 145A
